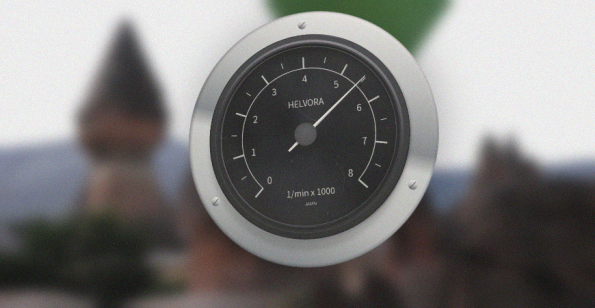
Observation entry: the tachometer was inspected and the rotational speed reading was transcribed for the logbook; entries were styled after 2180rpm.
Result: 5500rpm
